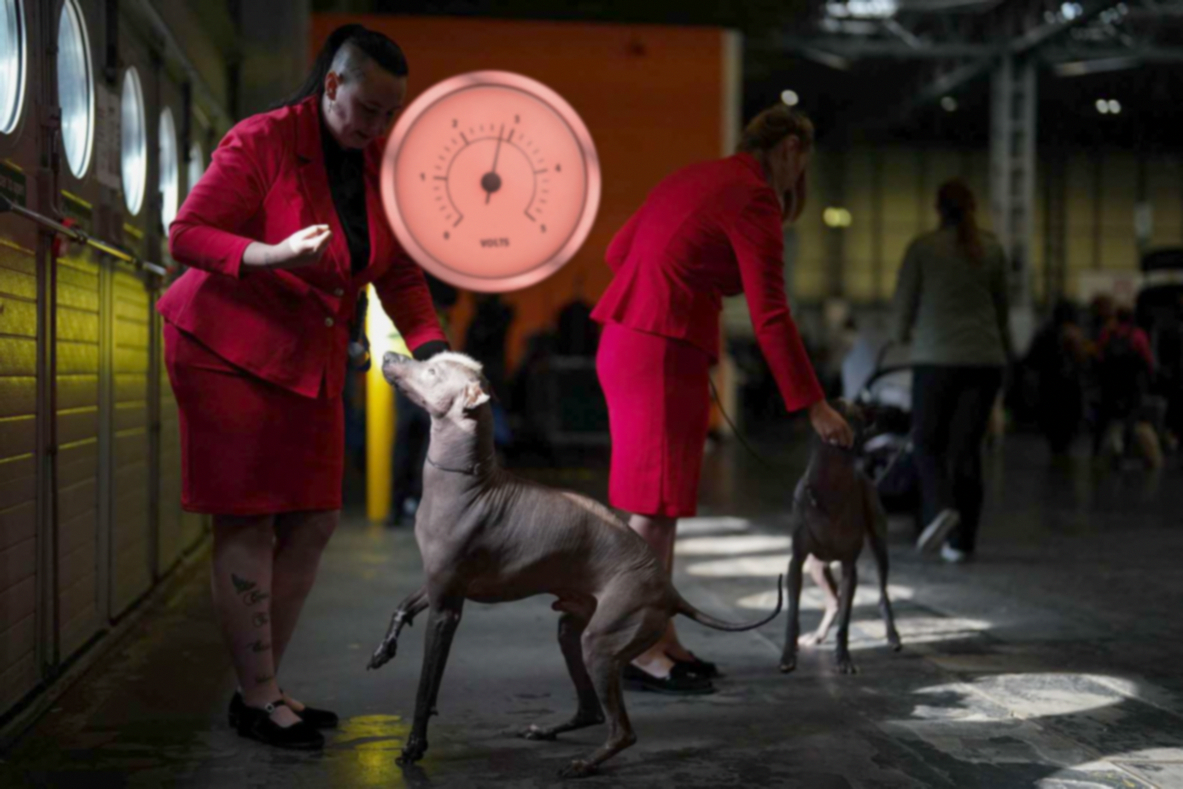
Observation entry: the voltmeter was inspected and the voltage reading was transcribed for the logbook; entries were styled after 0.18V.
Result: 2.8V
